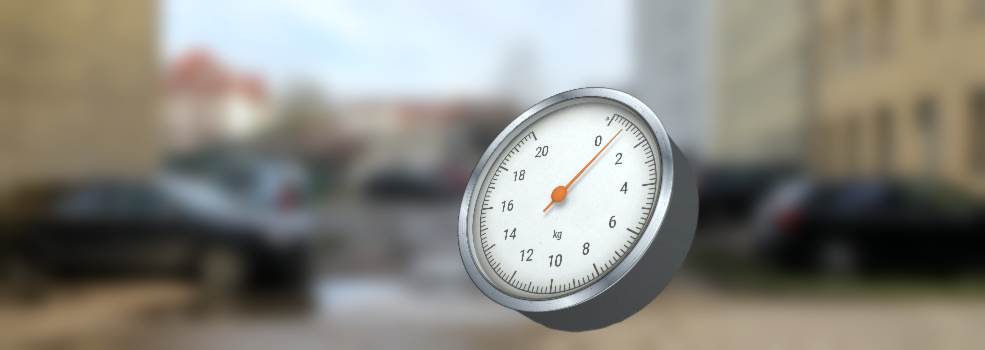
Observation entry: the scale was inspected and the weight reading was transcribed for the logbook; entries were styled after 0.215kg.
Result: 1kg
